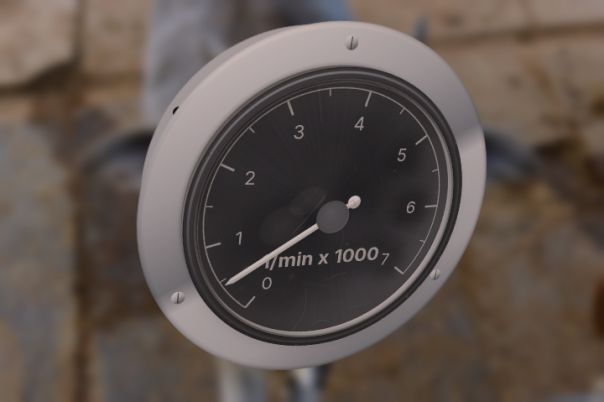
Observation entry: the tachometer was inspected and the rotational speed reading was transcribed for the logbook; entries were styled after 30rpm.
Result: 500rpm
